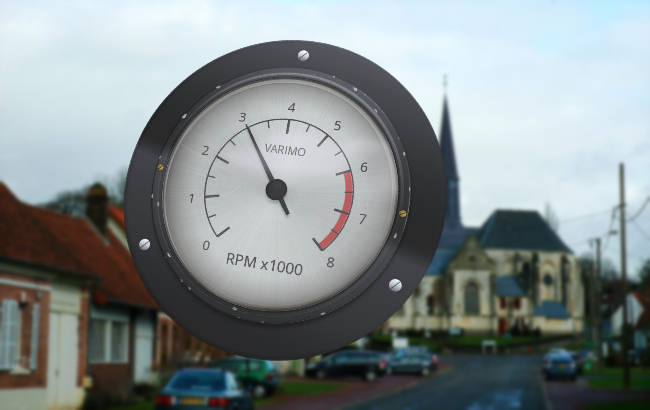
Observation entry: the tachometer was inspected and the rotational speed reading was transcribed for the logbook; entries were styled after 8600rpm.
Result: 3000rpm
